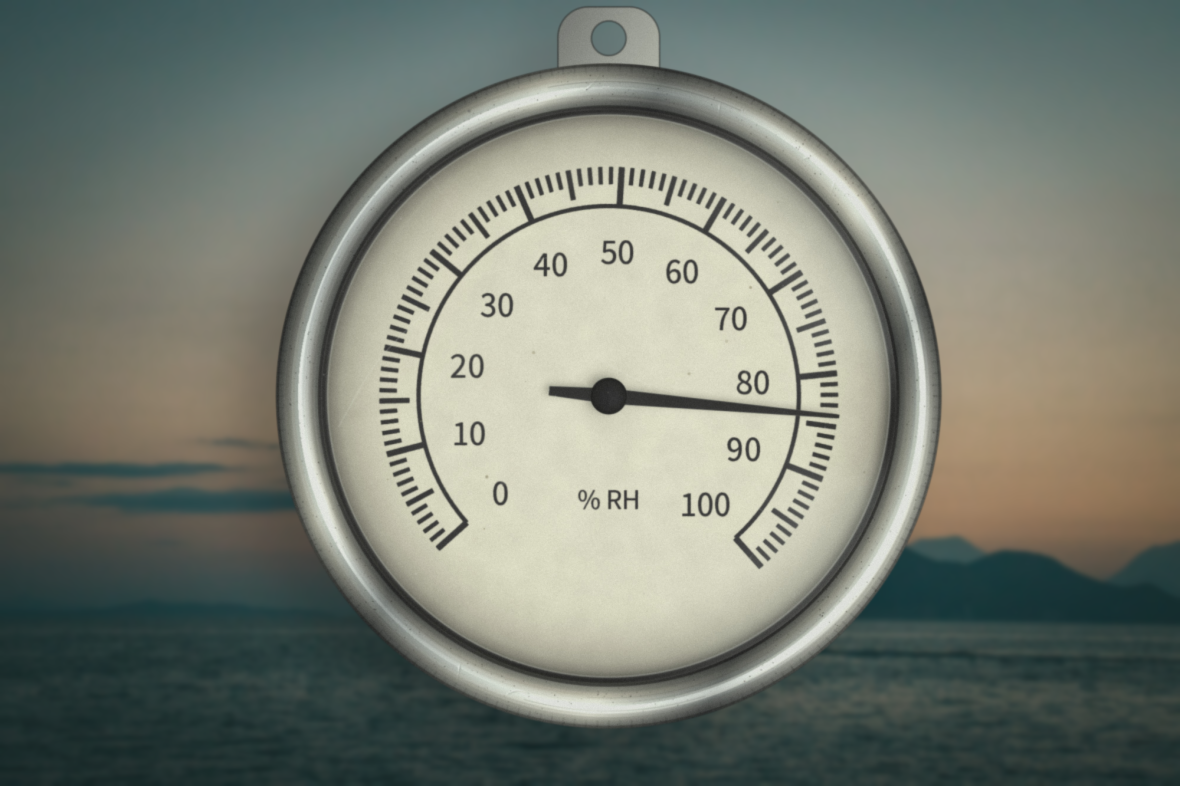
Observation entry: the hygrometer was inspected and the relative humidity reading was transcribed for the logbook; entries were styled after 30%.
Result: 84%
